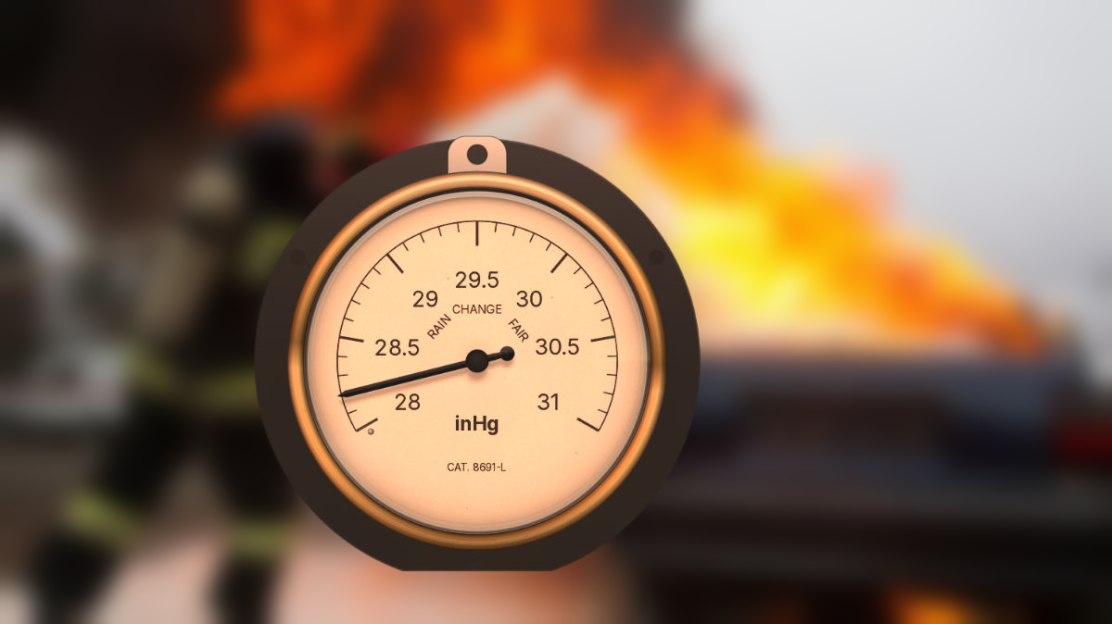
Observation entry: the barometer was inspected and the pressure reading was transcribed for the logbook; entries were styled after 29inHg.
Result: 28.2inHg
